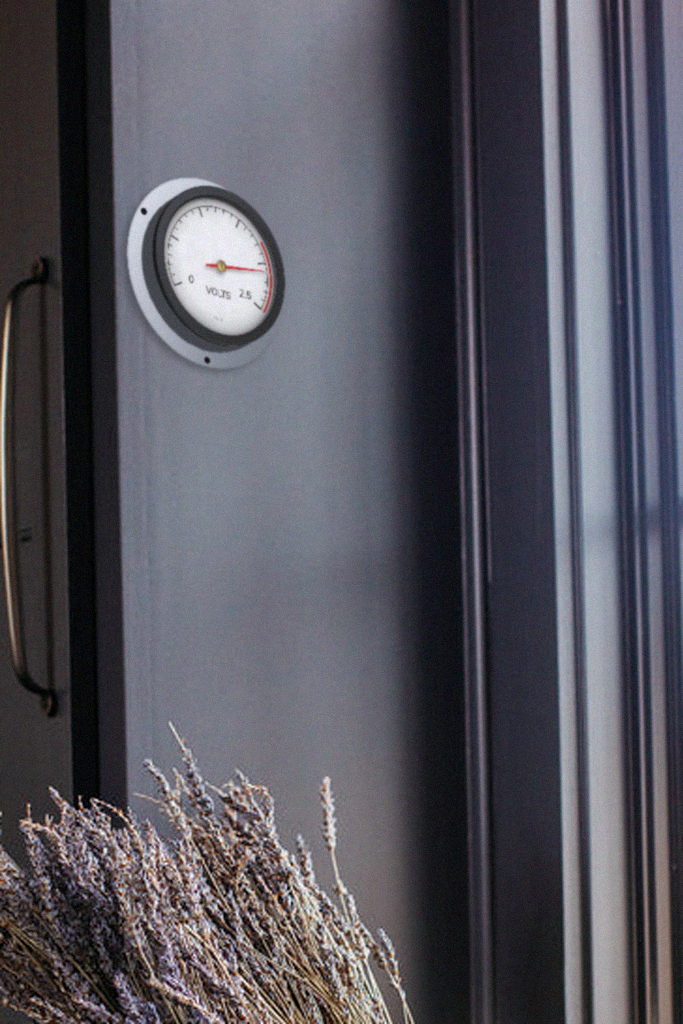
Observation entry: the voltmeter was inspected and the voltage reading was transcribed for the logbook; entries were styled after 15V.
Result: 2.1V
